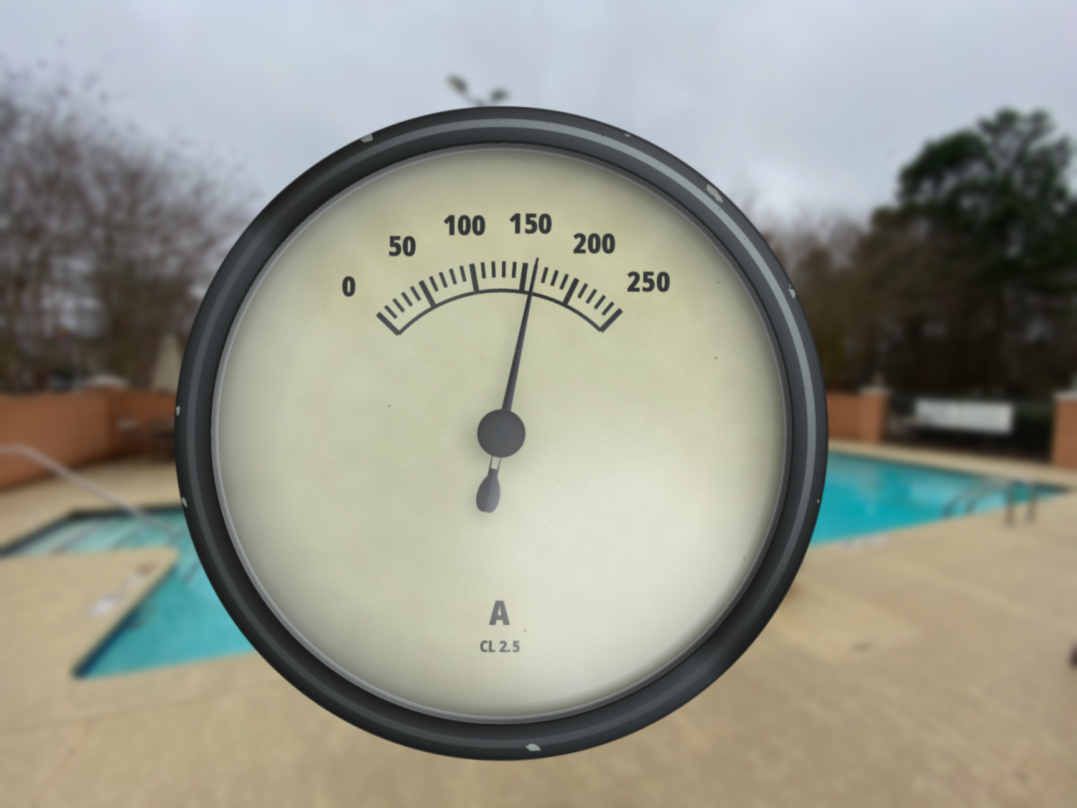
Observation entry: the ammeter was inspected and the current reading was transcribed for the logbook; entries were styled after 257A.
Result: 160A
